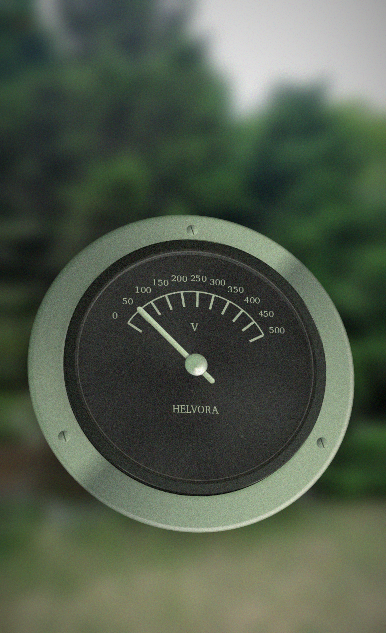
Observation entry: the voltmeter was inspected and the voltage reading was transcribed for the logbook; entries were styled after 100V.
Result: 50V
